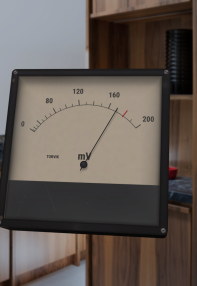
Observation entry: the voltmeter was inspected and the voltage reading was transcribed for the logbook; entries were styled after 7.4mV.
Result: 170mV
